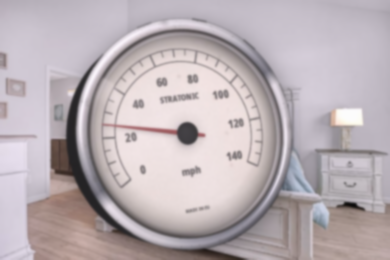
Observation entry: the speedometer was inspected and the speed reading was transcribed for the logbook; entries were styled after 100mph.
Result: 25mph
